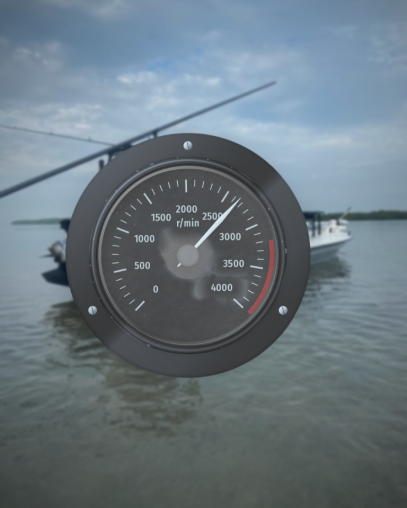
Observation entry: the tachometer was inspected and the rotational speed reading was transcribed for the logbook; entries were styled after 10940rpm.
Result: 2650rpm
